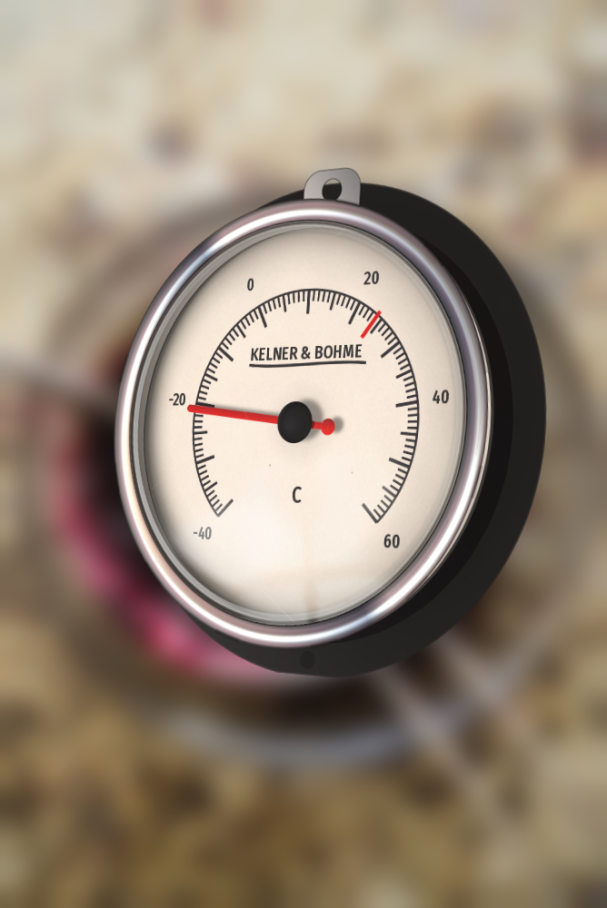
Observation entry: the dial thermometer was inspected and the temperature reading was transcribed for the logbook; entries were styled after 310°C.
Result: -21°C
